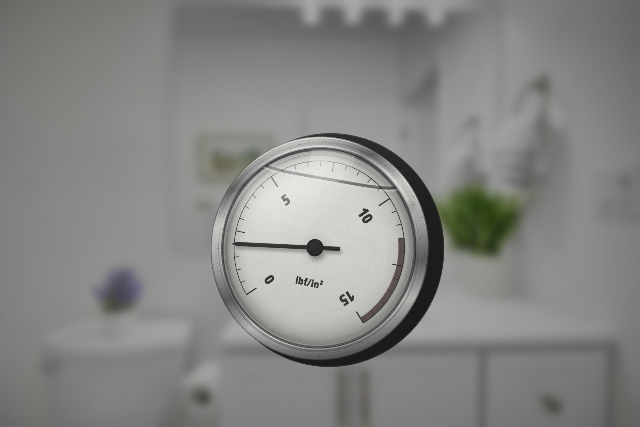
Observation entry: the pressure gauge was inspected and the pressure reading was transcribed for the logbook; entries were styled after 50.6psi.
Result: 2psi
